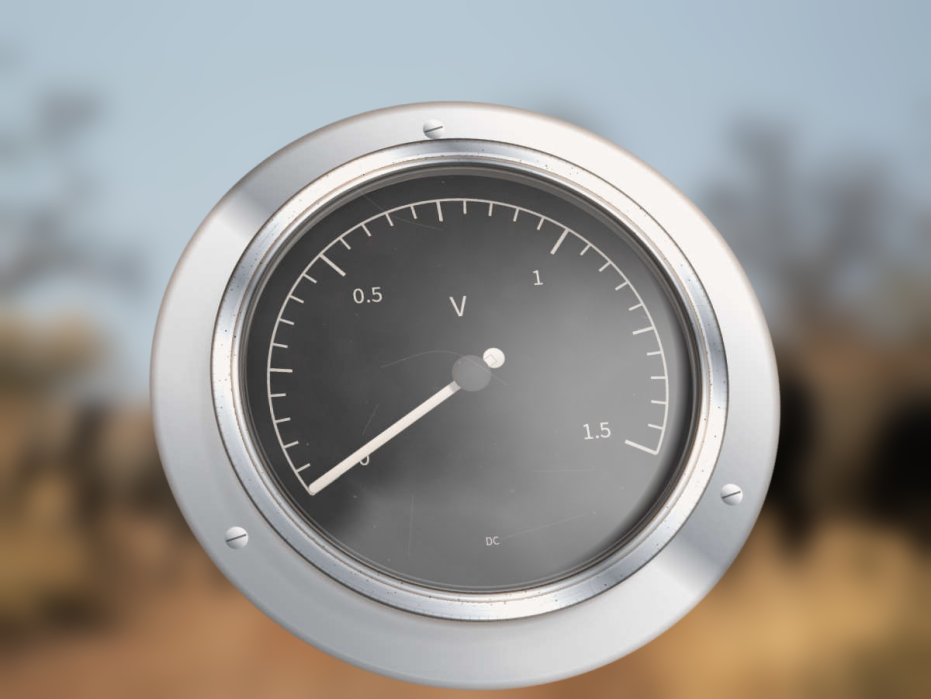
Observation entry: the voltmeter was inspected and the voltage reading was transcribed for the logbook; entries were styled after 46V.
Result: 0V
